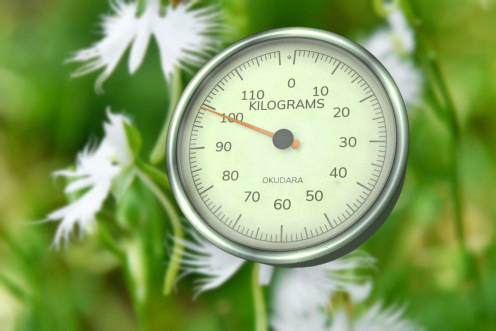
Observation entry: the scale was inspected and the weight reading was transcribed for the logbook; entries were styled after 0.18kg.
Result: 99kg
